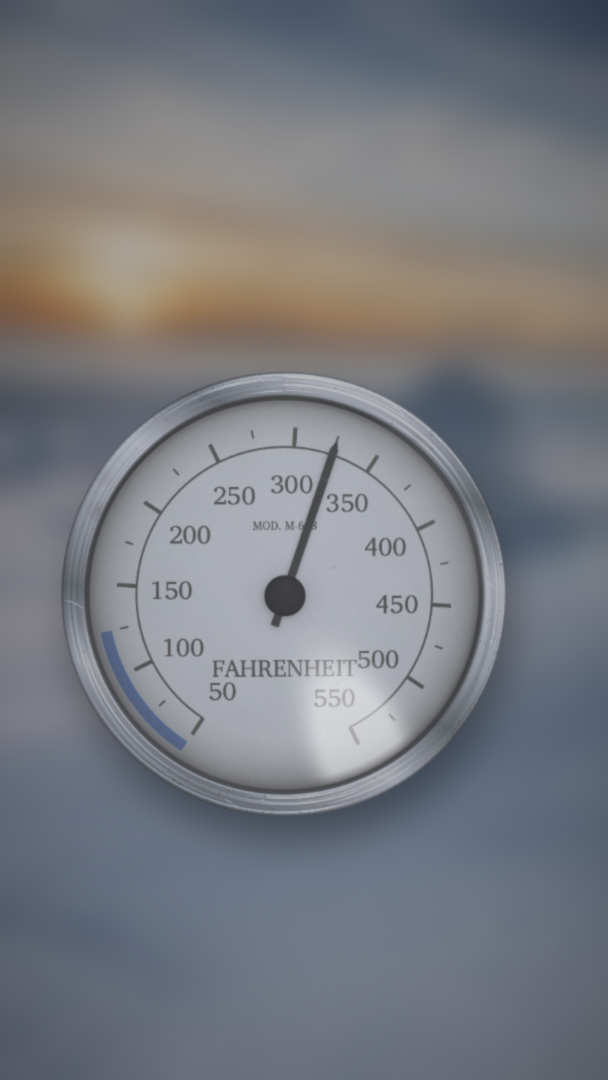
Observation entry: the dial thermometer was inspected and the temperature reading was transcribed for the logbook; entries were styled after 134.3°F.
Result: 325°F
